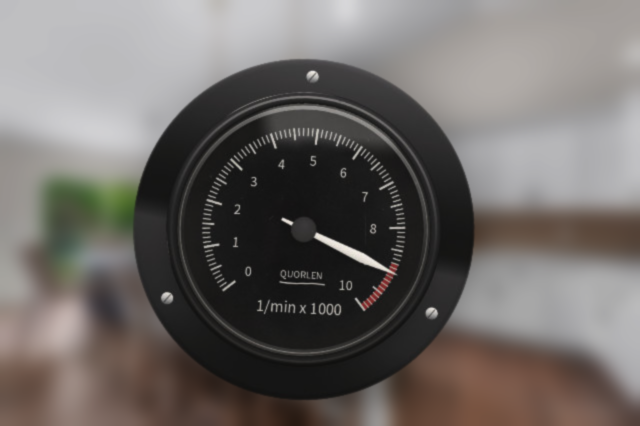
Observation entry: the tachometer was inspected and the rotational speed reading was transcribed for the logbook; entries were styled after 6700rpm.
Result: 9000rpm
